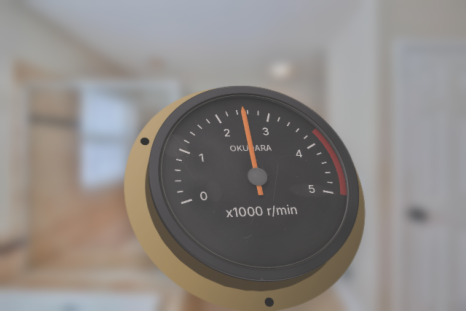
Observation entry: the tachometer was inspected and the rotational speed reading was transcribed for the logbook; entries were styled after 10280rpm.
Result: 2500rpm
